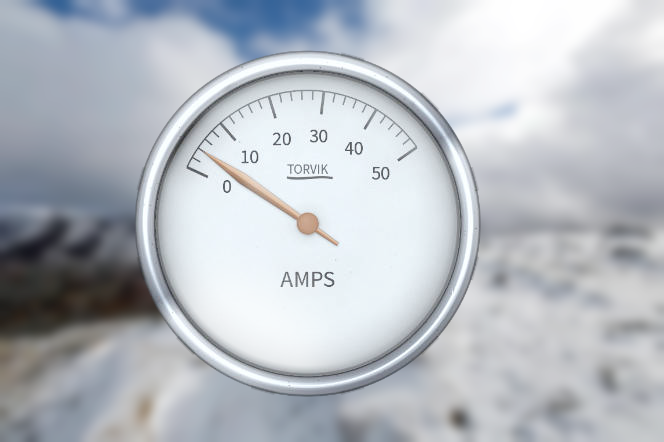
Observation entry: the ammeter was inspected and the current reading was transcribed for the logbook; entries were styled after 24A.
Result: 4A
